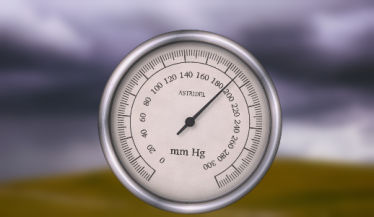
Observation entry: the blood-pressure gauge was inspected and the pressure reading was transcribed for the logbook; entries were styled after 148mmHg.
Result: 190mmHg
